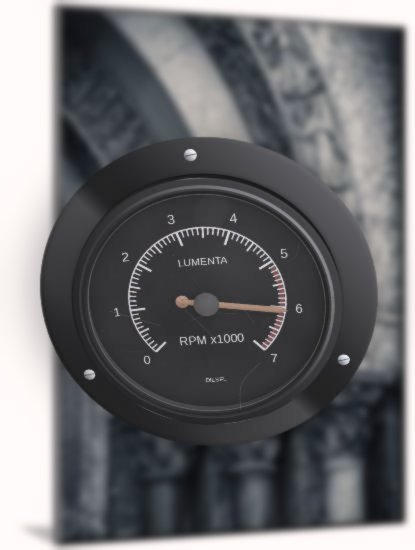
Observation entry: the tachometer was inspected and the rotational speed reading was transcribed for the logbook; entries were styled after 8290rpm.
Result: 6000rpm
